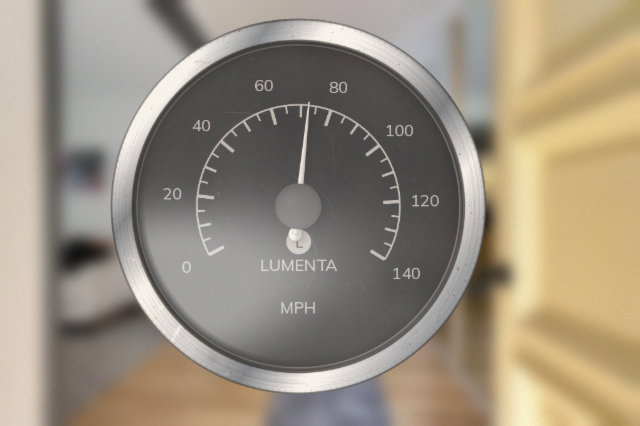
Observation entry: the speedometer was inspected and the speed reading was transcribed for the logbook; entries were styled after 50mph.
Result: 72.5mph
